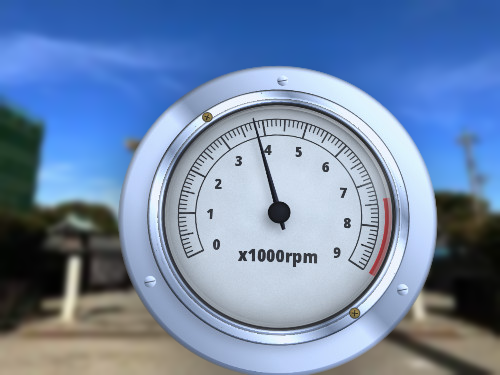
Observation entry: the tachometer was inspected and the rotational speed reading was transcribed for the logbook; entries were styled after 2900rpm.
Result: 3800rpm
